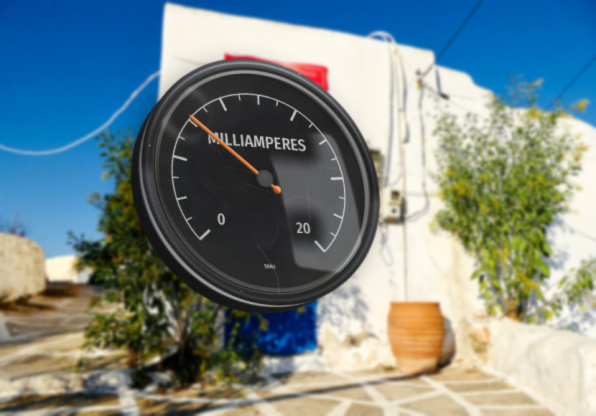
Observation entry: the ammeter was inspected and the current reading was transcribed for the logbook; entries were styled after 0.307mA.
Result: 6mA
